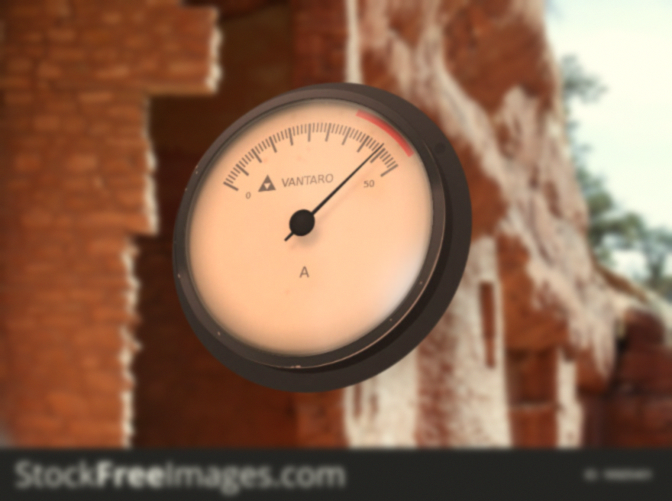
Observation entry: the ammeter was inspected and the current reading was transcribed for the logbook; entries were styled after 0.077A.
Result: 45A
